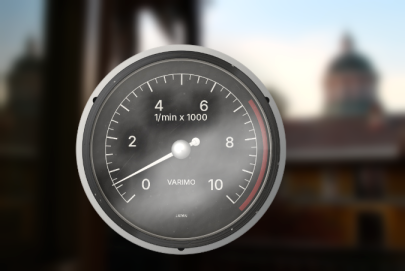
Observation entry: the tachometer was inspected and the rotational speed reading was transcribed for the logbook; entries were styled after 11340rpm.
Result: 625rpm
